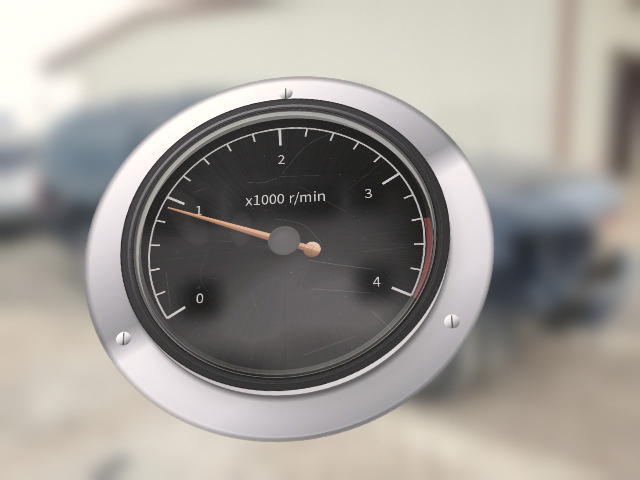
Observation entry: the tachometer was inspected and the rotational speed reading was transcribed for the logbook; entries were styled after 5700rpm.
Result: 900rpm
